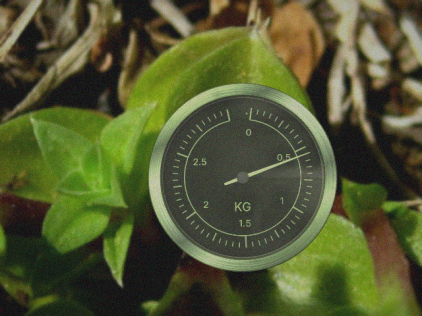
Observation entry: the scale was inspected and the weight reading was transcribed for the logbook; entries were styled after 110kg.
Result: 0.55kg
